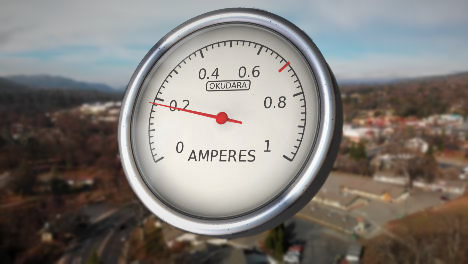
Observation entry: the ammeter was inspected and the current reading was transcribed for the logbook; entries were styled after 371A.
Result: 0.18A
